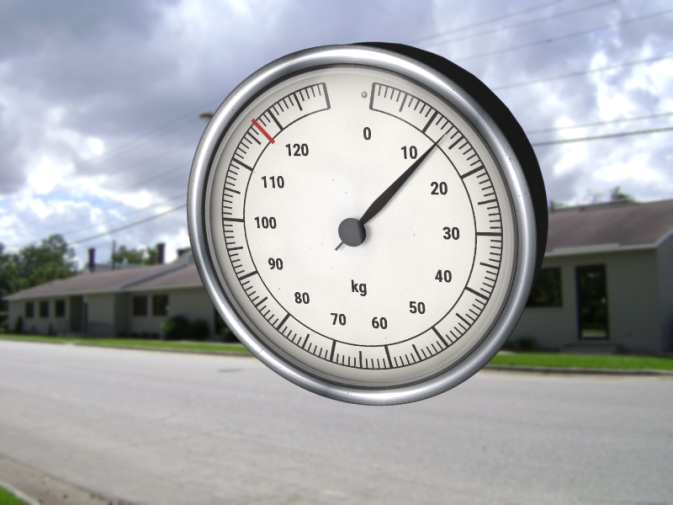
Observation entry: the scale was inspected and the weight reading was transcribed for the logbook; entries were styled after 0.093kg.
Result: 13kg
